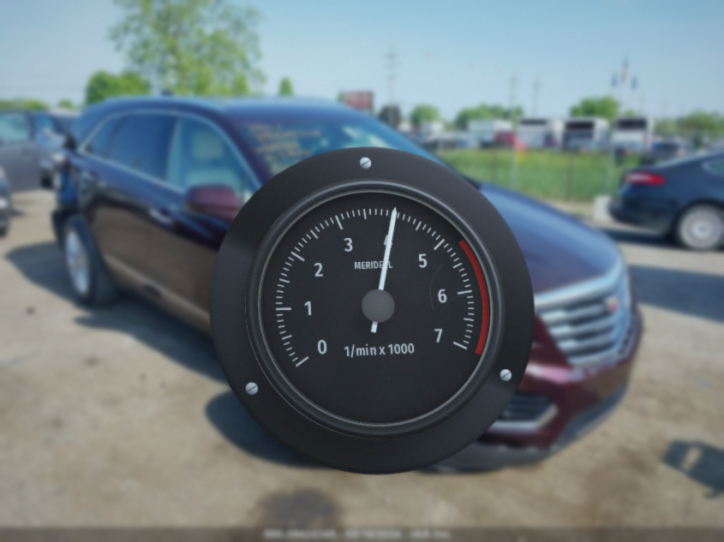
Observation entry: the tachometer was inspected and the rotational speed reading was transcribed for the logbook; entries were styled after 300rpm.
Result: 4000rpm
